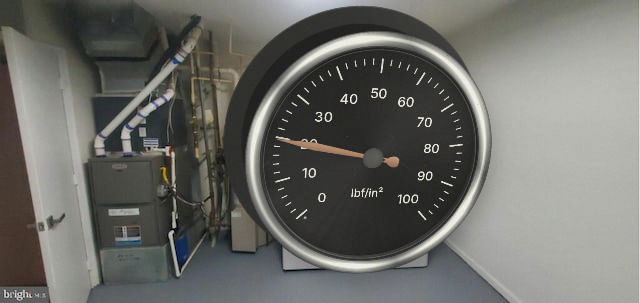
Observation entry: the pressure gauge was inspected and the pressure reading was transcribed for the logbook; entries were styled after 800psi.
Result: 20psi
